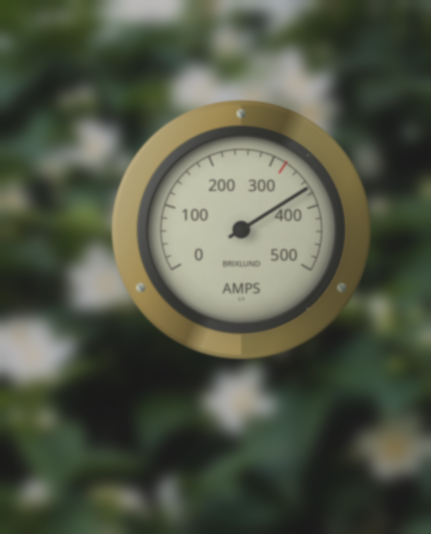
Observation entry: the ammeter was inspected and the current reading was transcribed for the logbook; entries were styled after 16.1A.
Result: 370A
